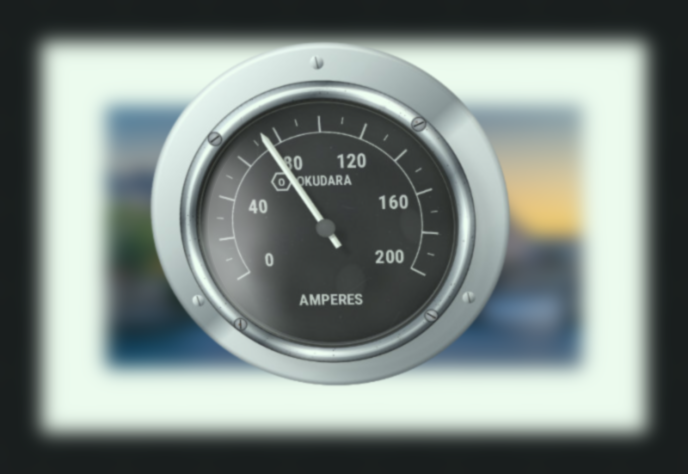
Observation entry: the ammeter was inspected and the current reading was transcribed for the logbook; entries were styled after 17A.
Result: 75A
